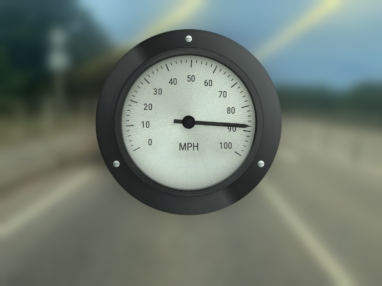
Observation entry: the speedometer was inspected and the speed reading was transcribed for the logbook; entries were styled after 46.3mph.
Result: 88mph
